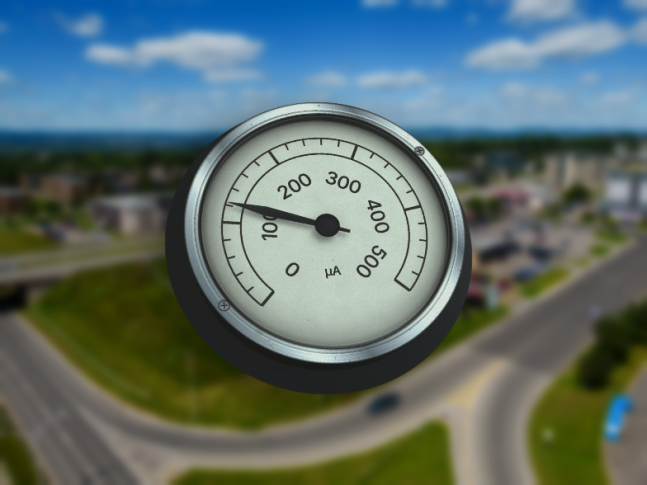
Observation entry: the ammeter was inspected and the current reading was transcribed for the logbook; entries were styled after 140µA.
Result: 120µA
